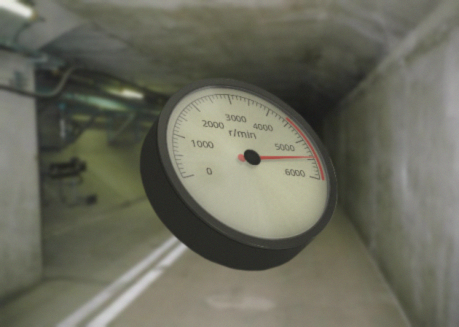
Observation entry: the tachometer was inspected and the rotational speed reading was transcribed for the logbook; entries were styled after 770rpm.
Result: 5500rpm
